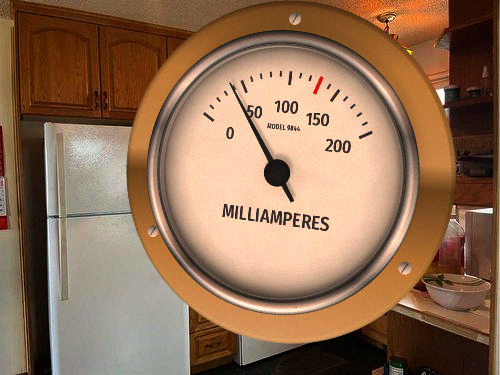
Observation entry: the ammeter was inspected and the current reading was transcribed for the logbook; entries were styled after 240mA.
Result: 40mA
